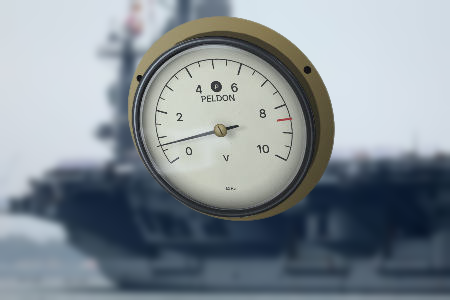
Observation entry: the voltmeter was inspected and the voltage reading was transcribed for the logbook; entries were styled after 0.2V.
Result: 0.75V
